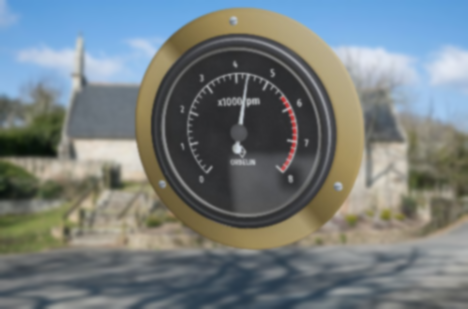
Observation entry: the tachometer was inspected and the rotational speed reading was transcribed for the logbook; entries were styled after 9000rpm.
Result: 4400rpm
